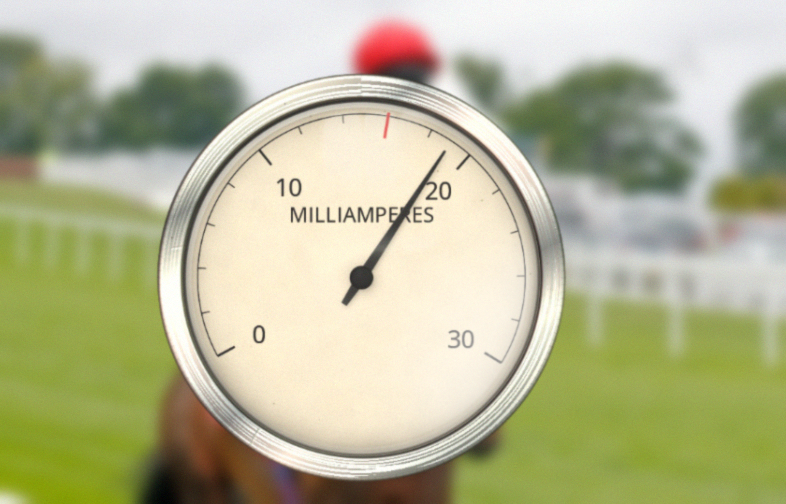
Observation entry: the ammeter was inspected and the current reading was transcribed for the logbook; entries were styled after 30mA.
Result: 19mA
